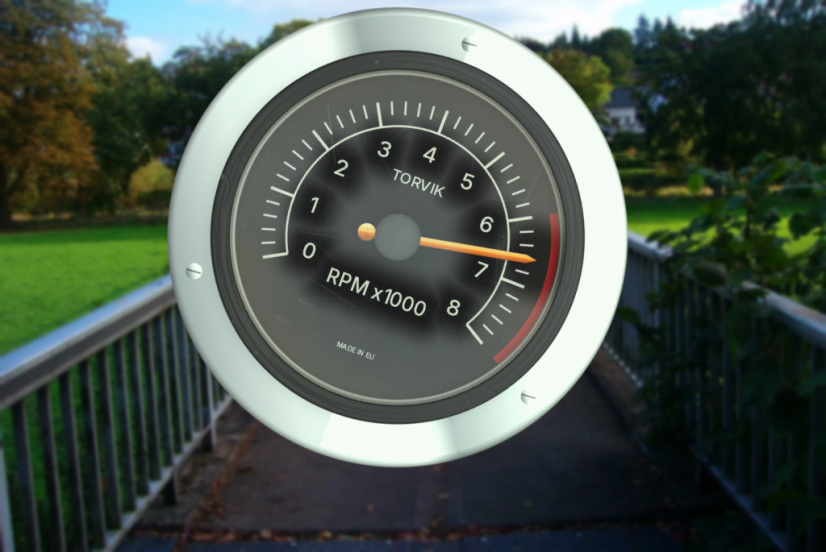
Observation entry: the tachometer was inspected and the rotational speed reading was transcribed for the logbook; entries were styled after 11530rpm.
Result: 6600rpm
